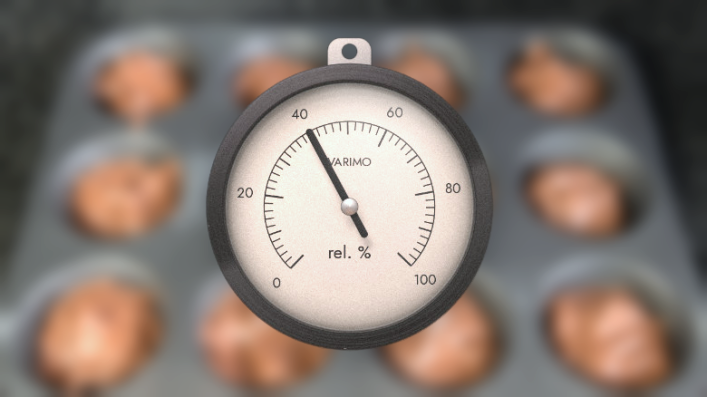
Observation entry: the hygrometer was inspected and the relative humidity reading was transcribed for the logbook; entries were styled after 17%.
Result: 40%
